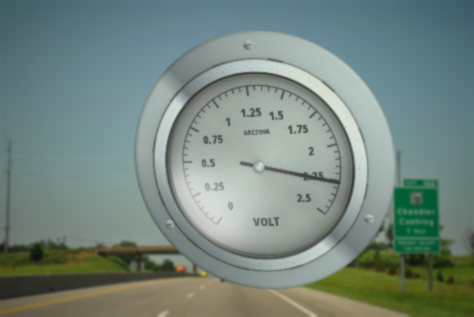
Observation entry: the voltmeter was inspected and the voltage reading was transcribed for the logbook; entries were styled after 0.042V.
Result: 2.25V
